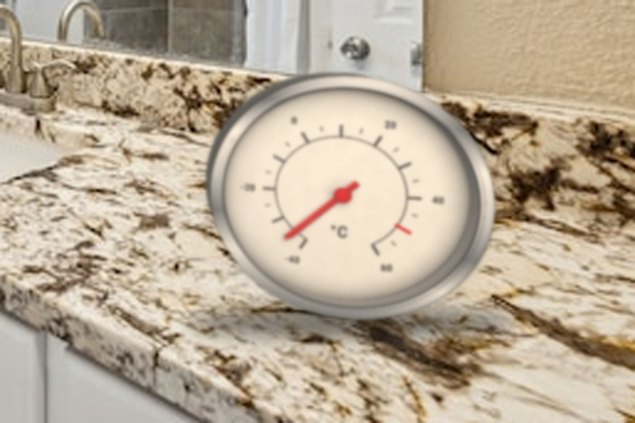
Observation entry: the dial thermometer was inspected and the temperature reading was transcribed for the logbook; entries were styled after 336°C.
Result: -35°C
